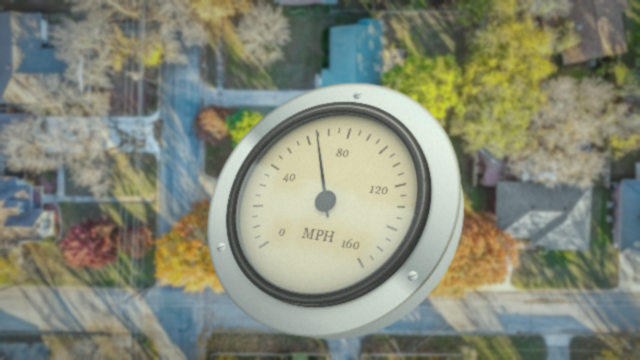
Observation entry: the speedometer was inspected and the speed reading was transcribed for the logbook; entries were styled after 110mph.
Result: 65mph
